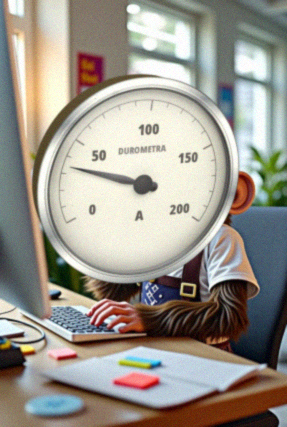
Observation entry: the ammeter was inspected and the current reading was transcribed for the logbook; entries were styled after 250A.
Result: 35A
